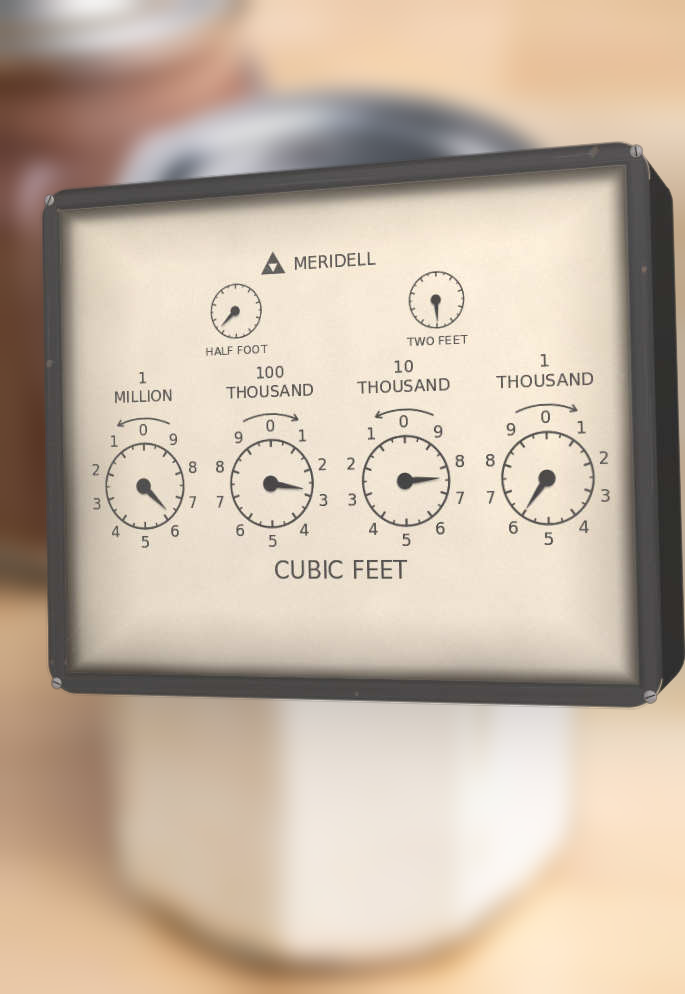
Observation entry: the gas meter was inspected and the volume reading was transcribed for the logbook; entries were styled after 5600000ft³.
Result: 627600ft³
